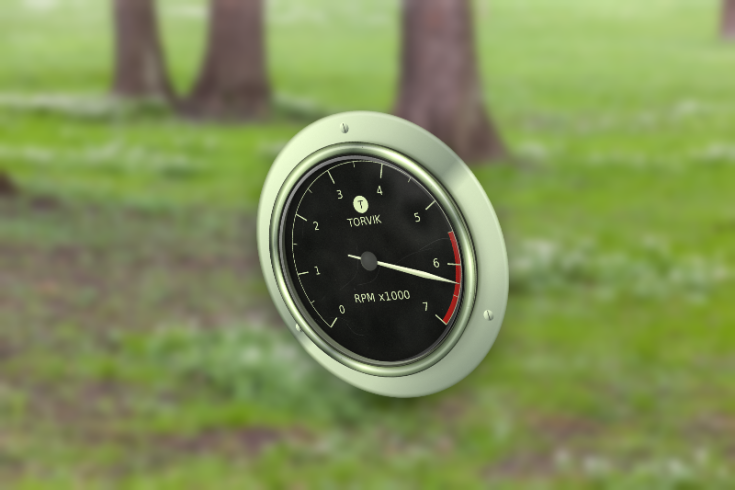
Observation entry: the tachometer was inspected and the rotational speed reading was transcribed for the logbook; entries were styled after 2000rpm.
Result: 6250rpm
